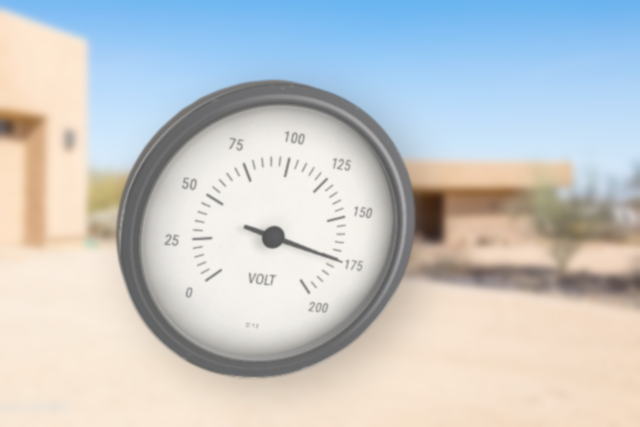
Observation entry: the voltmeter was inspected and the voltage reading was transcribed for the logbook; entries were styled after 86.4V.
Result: 175V
